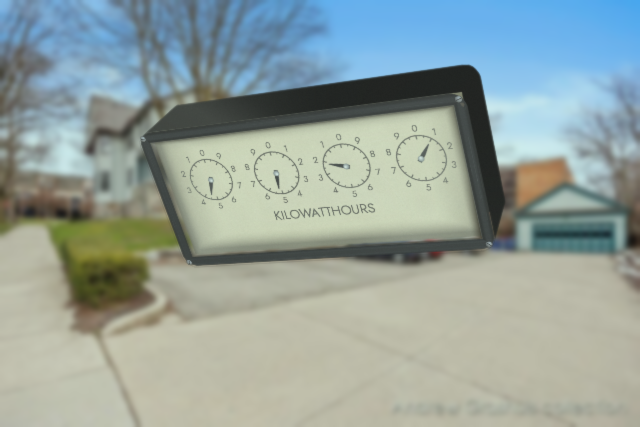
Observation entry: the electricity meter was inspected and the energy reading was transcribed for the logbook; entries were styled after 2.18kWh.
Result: 4521kWh
